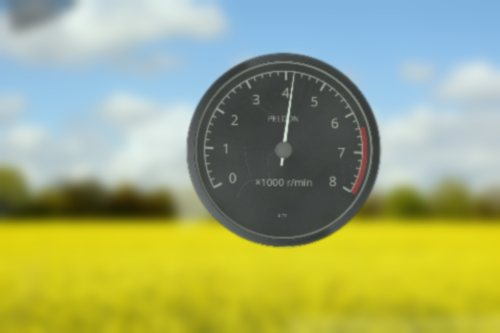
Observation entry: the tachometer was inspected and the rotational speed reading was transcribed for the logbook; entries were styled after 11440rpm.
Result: 4200rpm
